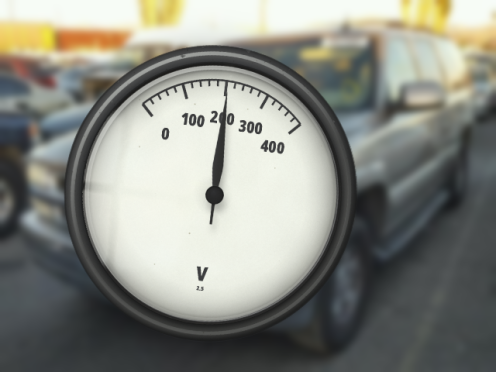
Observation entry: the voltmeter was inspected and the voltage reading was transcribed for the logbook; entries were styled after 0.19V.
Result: 200V
